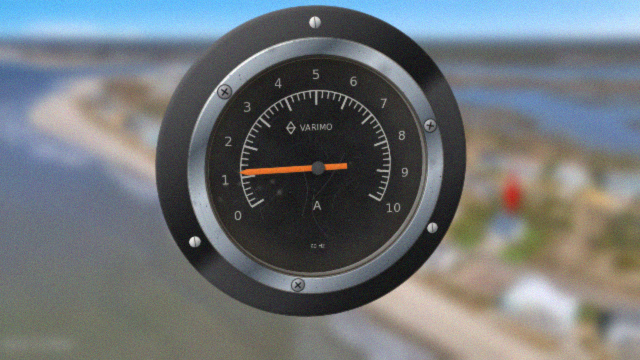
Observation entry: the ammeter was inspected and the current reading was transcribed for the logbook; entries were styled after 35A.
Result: 1.2A
